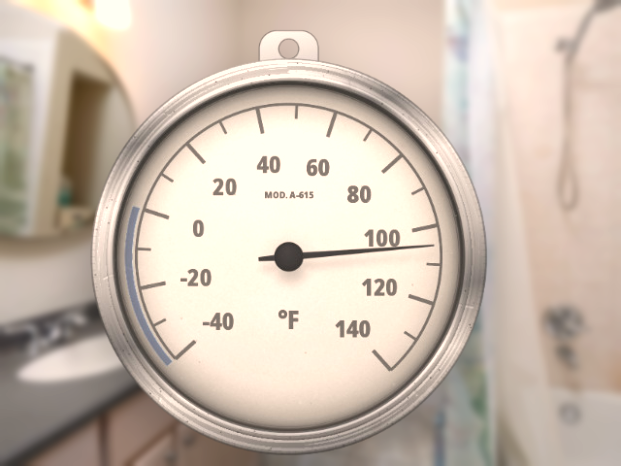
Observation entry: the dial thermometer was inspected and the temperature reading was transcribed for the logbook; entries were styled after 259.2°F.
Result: 105°F
